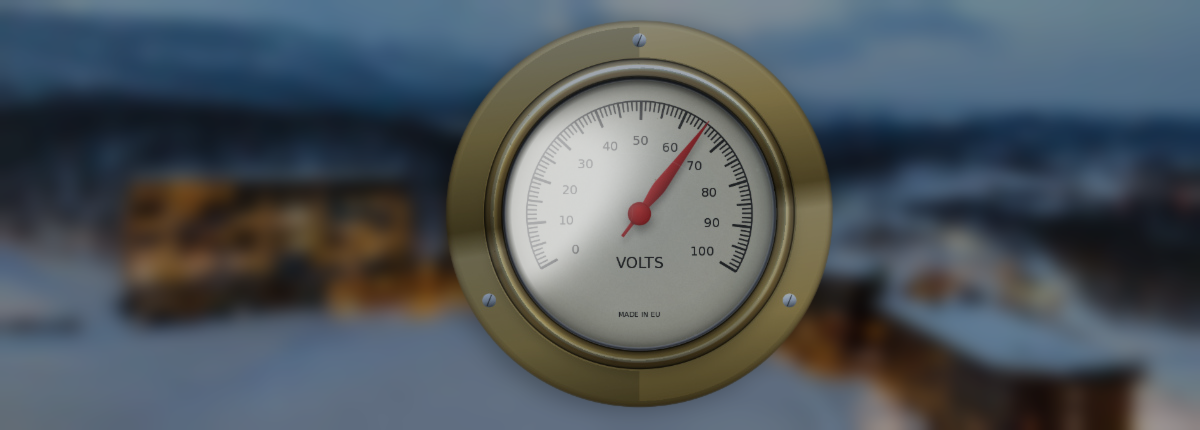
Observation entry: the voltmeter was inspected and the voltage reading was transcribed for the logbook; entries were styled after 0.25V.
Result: 65V
